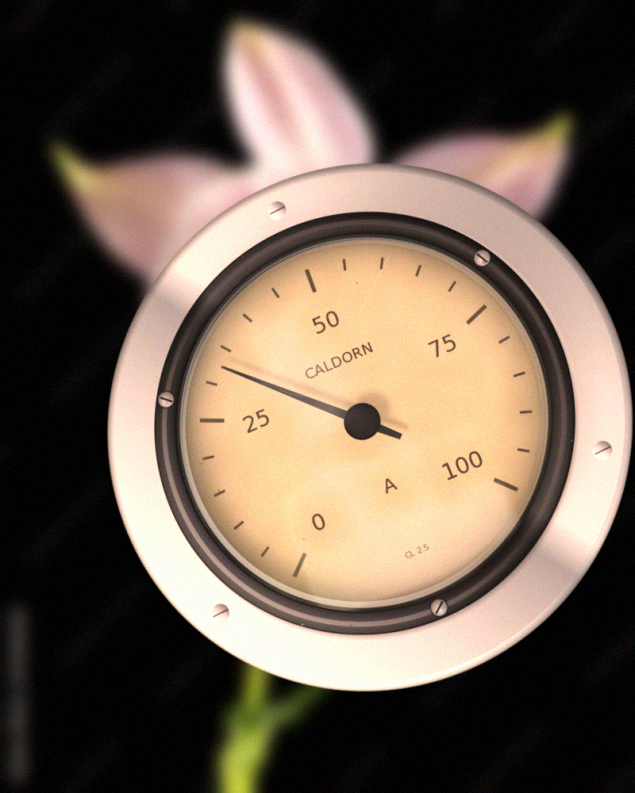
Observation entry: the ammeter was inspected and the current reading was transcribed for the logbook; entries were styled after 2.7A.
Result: 32.5A
